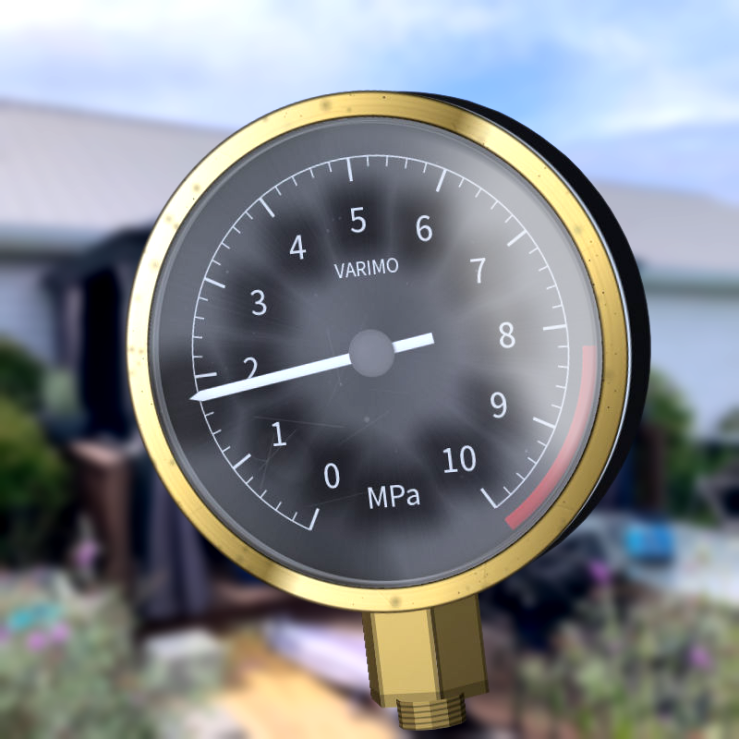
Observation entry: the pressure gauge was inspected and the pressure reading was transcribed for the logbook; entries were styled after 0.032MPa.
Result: 1.8MPa
